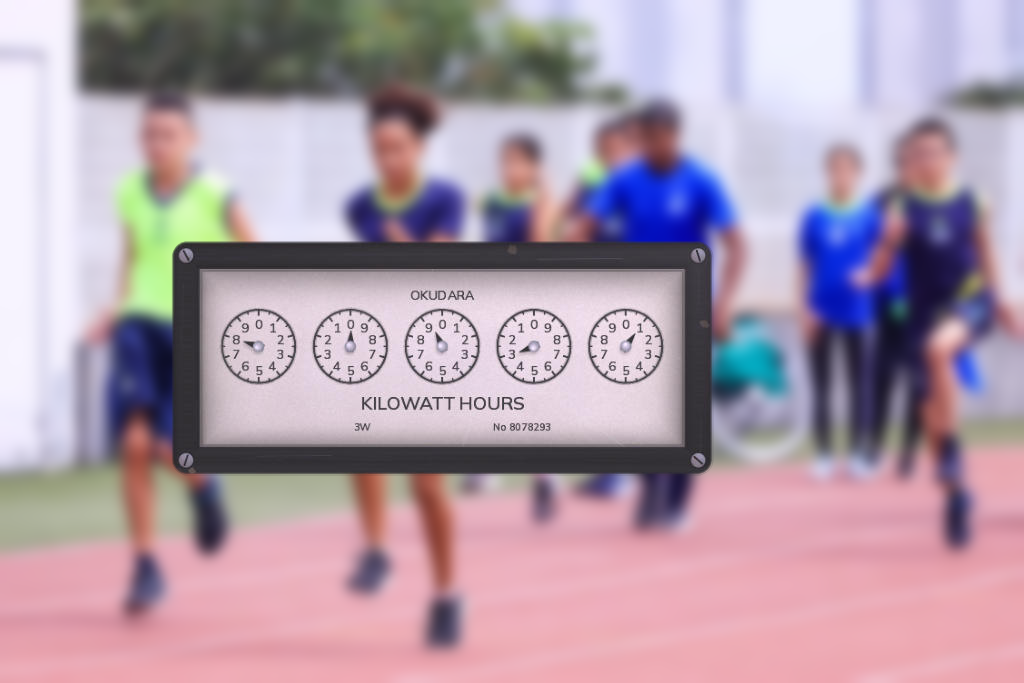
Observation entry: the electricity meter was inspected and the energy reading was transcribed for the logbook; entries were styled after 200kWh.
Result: 79931kWh
